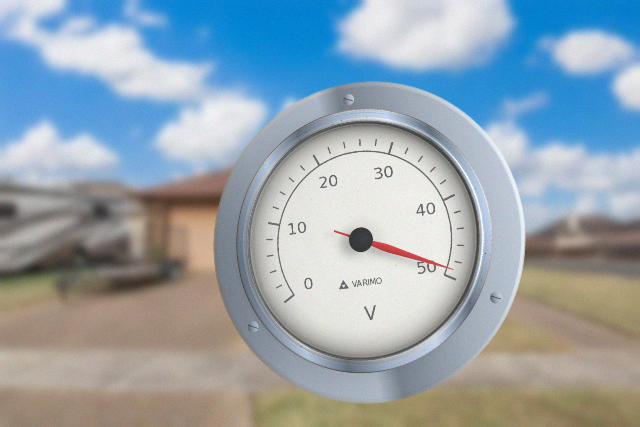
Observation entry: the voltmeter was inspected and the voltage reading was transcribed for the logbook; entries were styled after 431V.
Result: 49V
